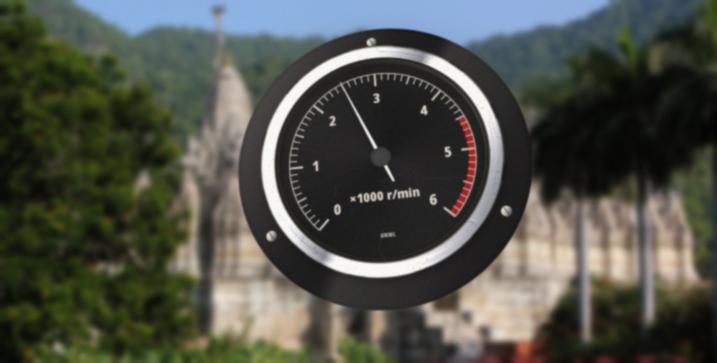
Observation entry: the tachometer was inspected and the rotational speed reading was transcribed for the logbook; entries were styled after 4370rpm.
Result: 2500rpm
